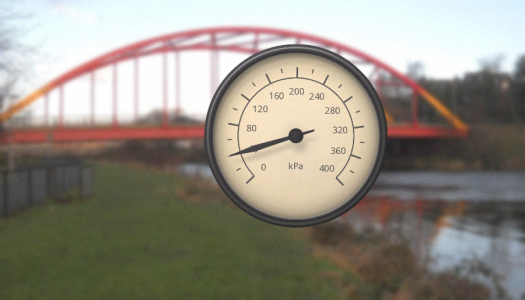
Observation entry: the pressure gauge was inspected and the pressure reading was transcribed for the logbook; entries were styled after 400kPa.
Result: 40kPa
